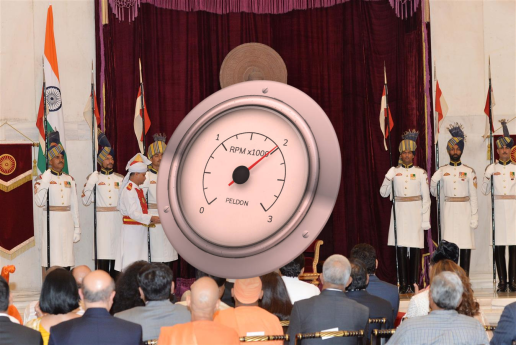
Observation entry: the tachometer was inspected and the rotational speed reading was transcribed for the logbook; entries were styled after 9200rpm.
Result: 2000rpm
